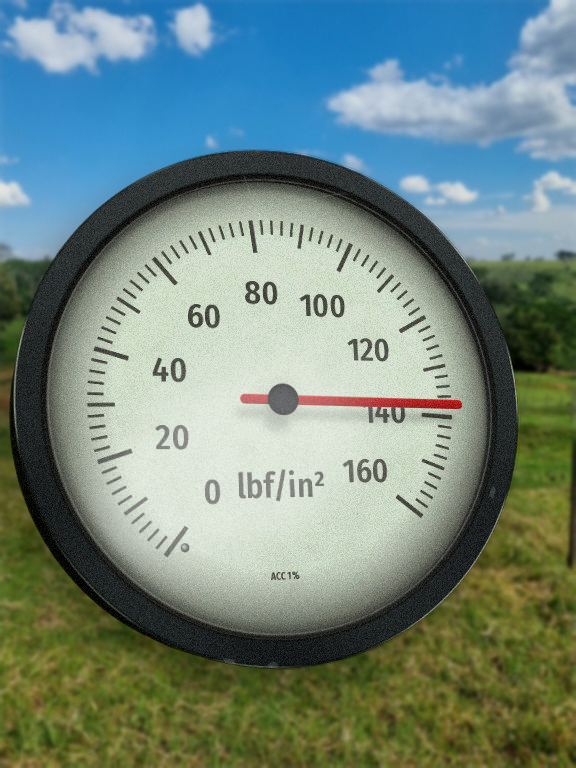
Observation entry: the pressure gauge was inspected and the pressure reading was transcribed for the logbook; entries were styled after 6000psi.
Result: 138psi
